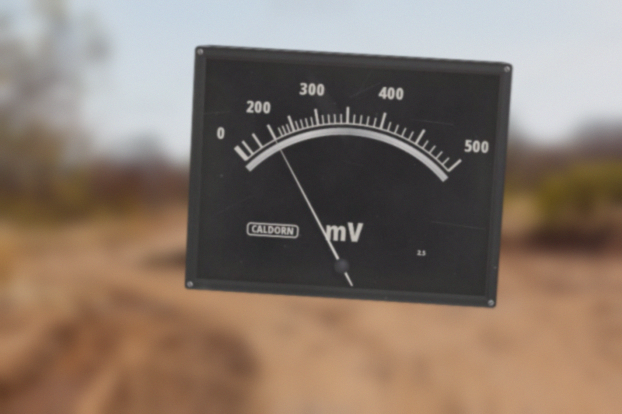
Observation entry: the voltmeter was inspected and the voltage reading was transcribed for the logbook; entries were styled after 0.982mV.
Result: 200mV
